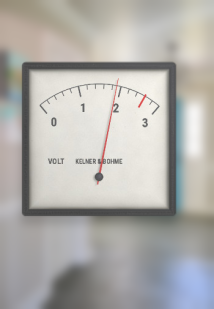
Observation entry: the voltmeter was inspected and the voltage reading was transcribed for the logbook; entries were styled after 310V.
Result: 1.9V
